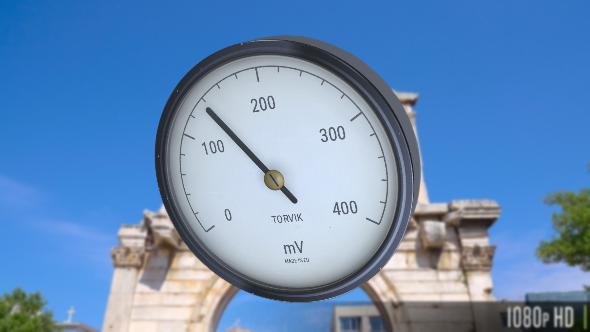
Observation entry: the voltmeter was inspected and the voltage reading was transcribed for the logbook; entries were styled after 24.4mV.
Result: 140mV
